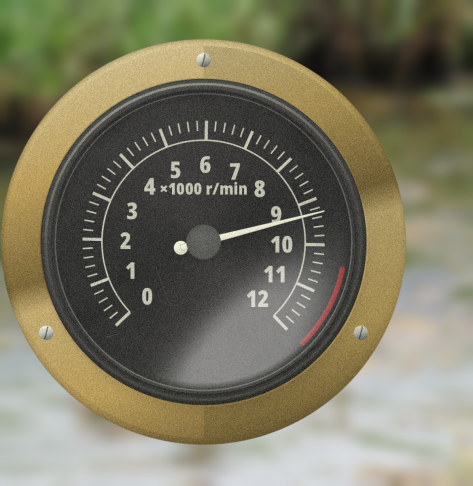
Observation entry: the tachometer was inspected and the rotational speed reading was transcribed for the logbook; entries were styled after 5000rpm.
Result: 9300rpm
